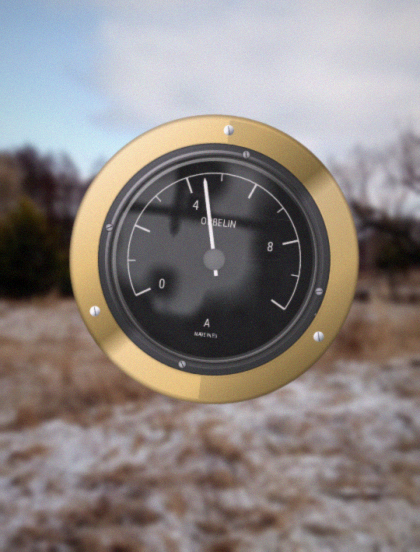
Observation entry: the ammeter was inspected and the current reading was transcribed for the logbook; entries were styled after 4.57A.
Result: 4.5A
